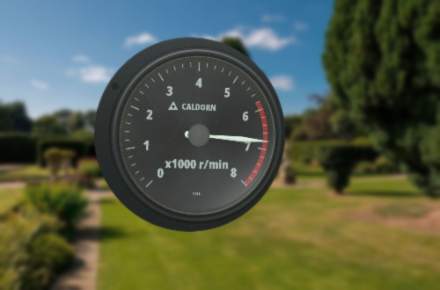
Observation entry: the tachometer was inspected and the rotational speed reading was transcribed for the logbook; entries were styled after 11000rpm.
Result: 6800rpm
